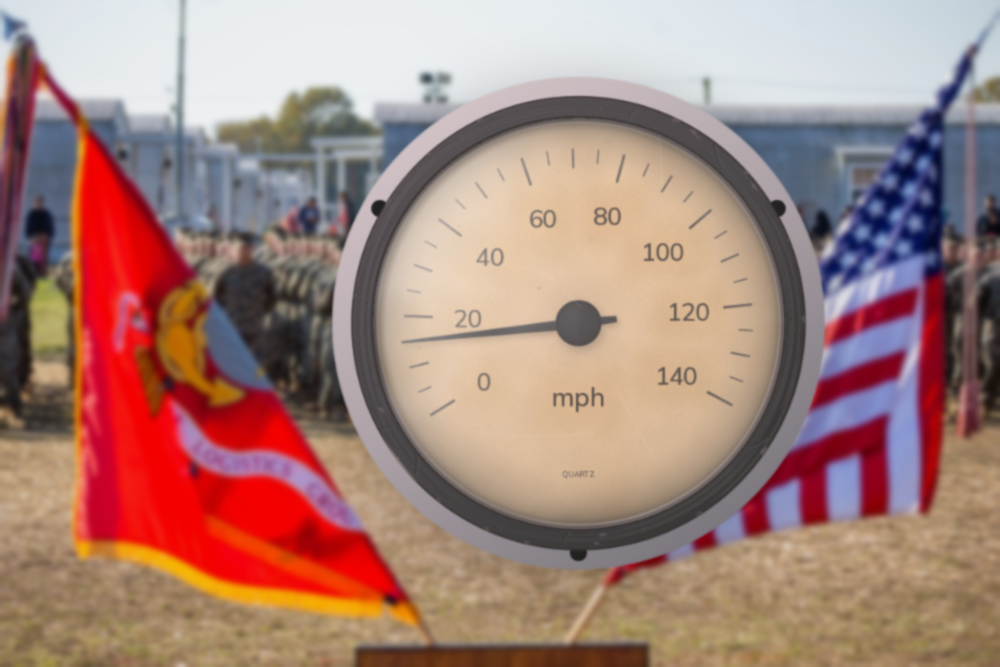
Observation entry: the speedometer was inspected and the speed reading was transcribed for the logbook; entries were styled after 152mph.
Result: 15mph
